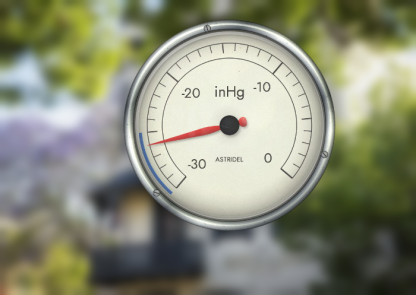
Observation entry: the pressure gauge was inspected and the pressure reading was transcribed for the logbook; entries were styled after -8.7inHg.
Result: -26inHg
